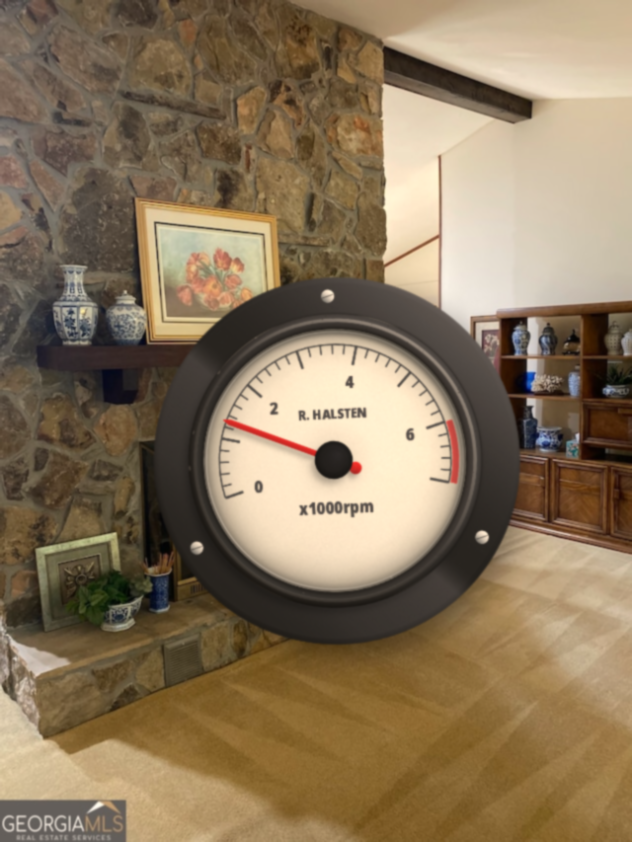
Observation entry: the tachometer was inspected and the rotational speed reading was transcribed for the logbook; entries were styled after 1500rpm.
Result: 1300rpm
